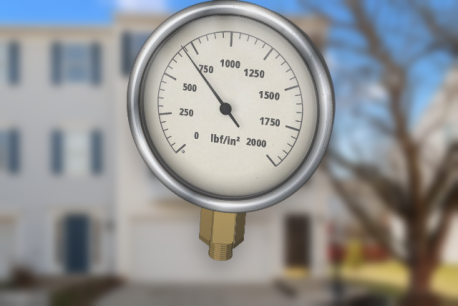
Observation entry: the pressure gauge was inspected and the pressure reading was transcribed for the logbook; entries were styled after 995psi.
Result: 700psi
